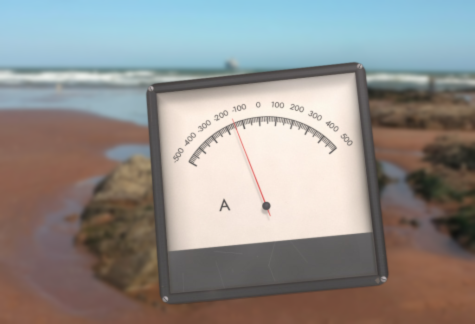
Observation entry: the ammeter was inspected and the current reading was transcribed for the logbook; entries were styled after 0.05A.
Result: -150A
